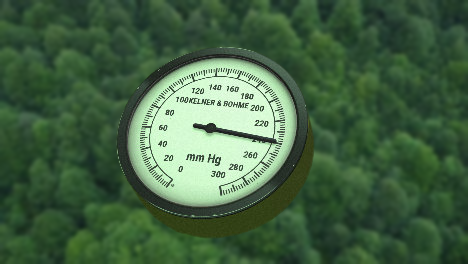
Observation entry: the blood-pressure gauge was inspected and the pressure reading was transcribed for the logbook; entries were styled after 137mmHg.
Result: 240mmHg
